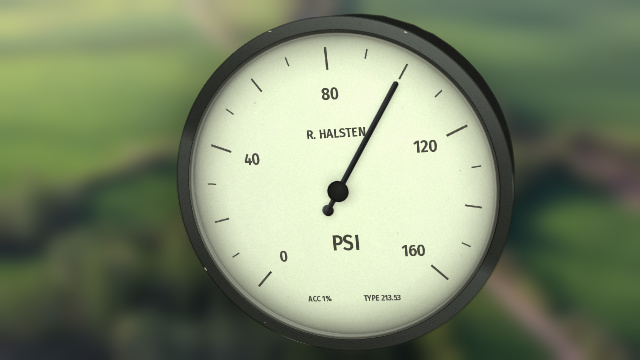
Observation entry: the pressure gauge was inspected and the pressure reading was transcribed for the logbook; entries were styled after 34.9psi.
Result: 100psi
